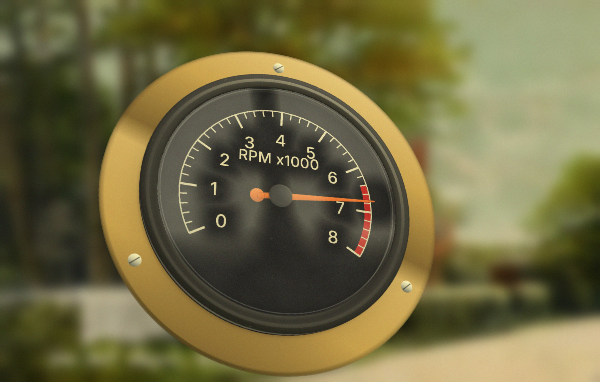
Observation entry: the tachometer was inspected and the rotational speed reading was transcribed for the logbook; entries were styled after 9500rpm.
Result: 6800rpm
